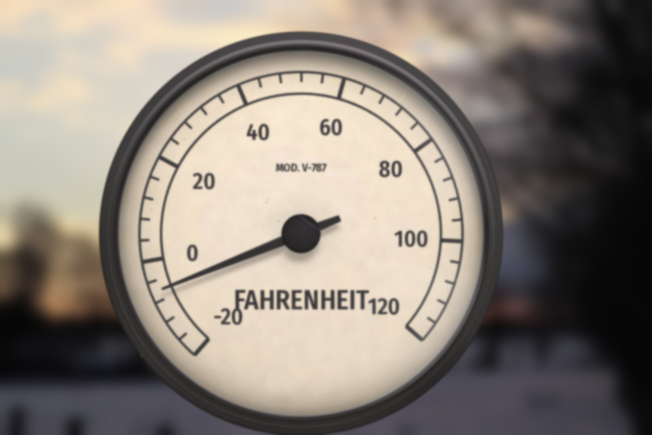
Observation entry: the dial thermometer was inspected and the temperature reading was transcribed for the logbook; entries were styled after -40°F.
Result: -6°F
